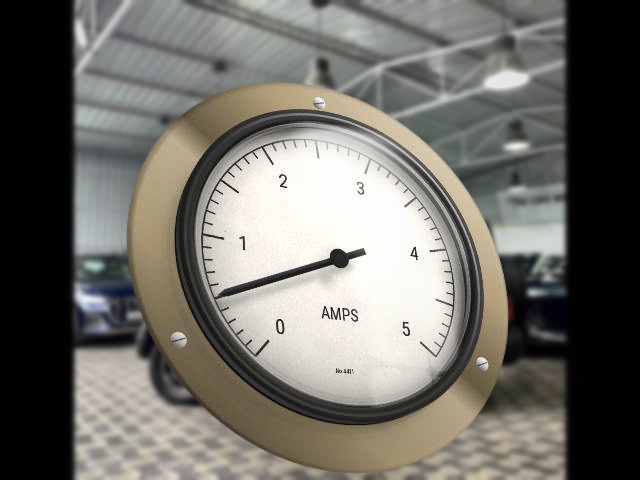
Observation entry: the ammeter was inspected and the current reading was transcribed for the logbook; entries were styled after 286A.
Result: 0.5A
